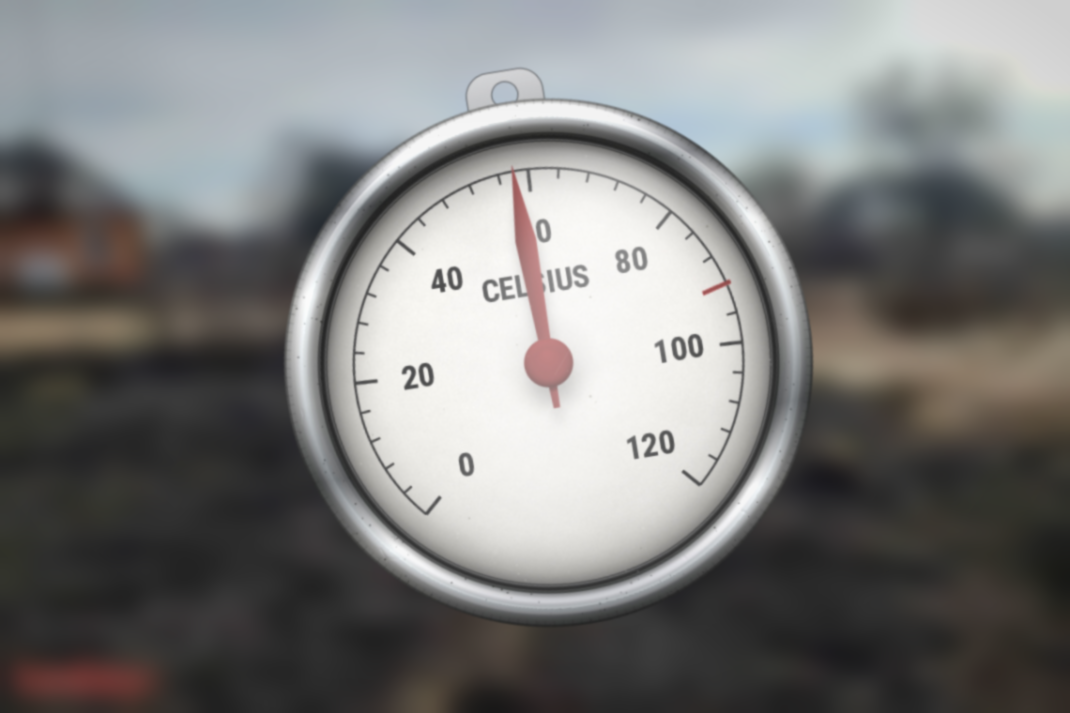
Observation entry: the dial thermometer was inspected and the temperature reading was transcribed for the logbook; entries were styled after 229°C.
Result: 58°C
